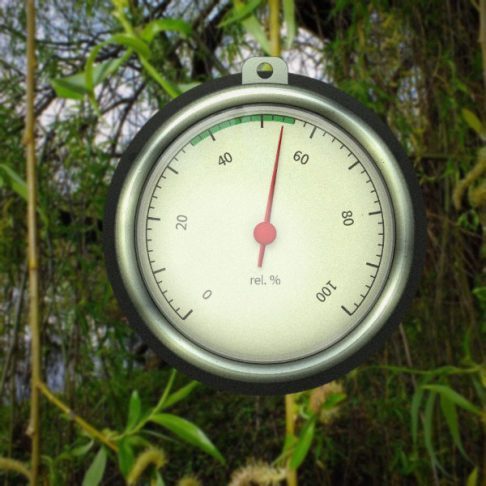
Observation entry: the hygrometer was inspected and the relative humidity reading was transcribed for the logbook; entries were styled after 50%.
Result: 54%
